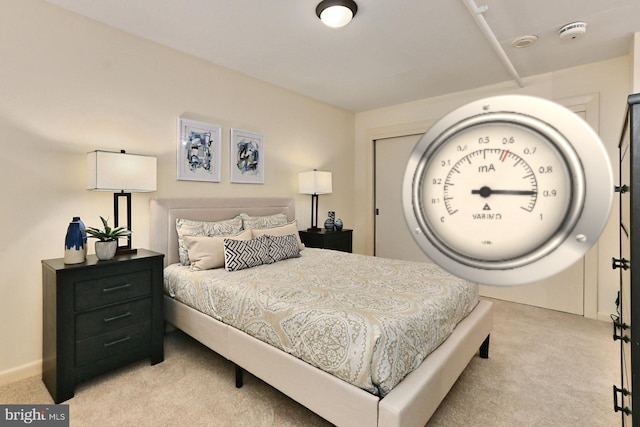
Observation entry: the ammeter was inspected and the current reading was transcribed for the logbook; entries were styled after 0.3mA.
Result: 0.9mA
